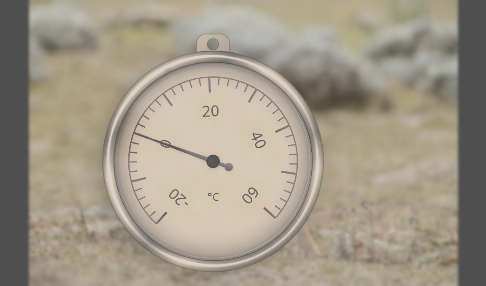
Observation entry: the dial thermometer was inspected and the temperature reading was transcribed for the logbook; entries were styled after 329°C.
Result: 0°C
